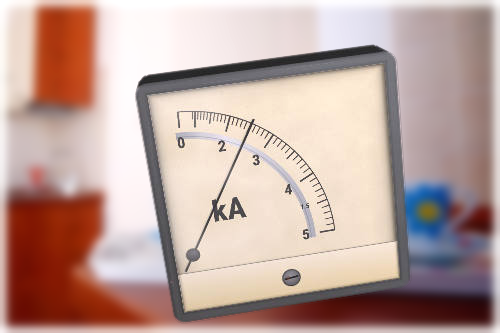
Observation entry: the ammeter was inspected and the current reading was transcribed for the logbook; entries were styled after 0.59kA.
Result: 2.5kA
